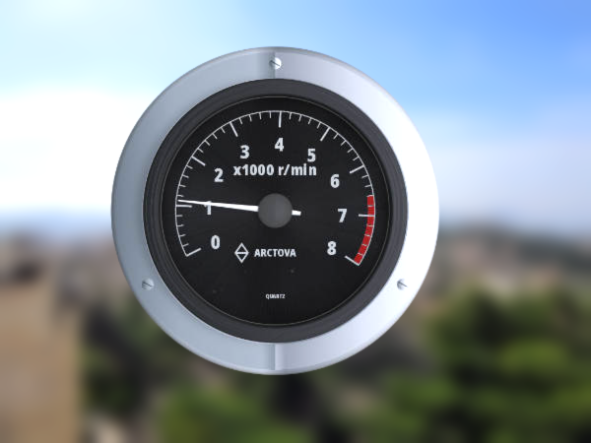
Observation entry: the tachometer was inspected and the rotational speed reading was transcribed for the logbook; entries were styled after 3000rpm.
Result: 1100rpm
